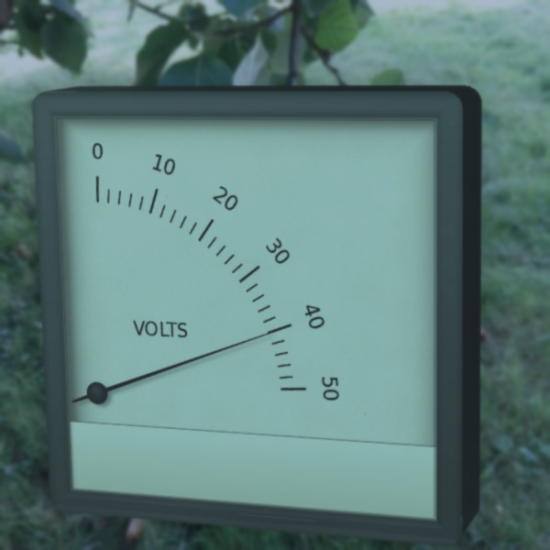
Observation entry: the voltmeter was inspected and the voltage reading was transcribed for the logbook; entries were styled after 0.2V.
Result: 40V
